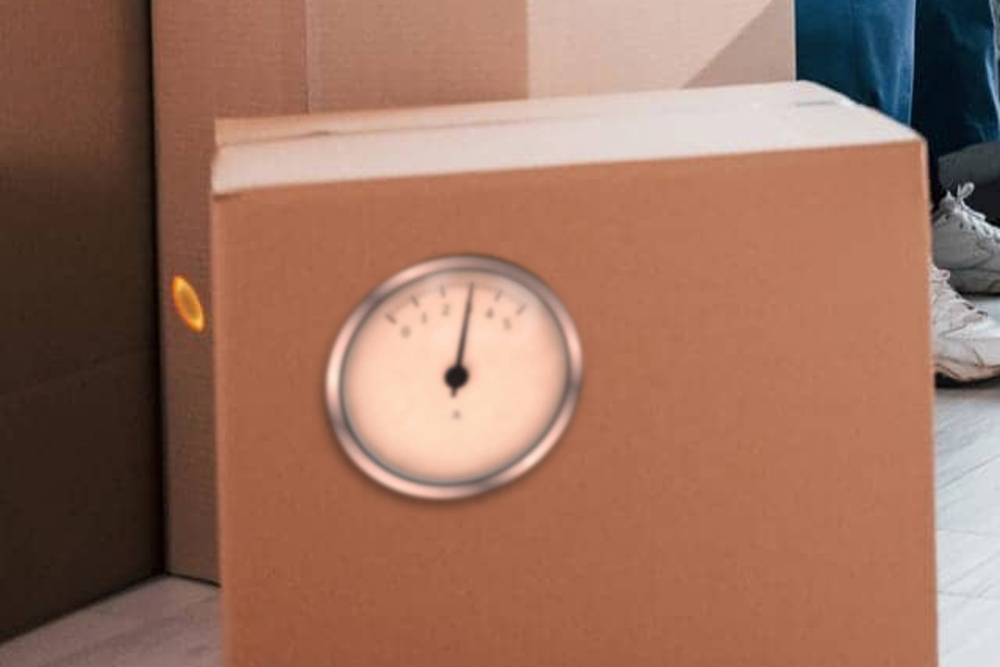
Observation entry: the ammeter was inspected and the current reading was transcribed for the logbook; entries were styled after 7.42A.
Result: 3A
